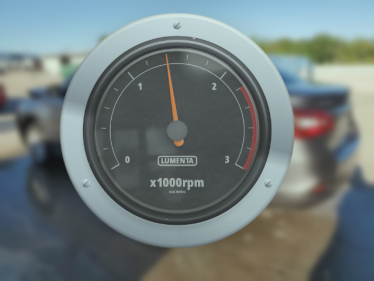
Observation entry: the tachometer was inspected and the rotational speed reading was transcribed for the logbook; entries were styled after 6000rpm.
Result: 1400rpm
